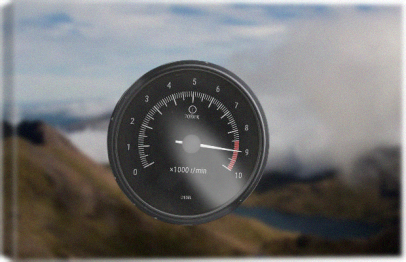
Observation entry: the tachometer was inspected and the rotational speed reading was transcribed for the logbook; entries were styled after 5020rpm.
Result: 9000rpm
